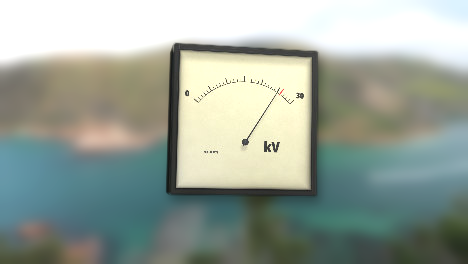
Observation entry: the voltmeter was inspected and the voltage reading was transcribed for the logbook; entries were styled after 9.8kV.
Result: 25kV
